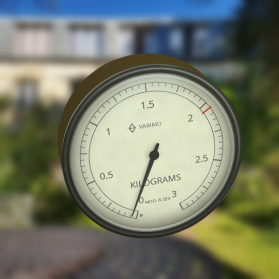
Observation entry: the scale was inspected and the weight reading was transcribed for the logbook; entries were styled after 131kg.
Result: 0.05kg
